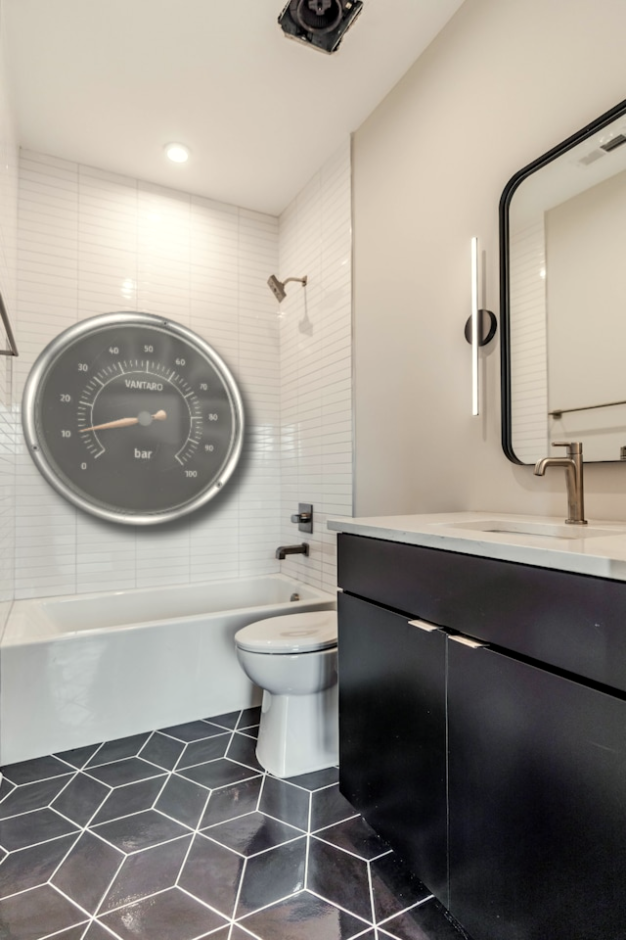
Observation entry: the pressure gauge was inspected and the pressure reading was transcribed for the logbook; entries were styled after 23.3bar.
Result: 10bar
